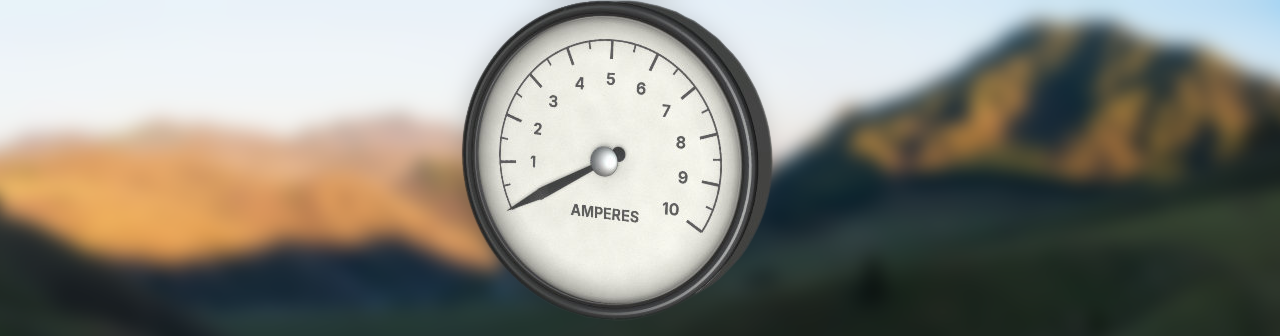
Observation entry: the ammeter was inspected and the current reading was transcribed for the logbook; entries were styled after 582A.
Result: 0A
